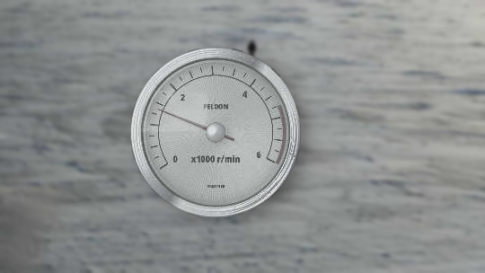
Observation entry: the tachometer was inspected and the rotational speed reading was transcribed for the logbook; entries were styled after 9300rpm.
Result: 1375rpm
